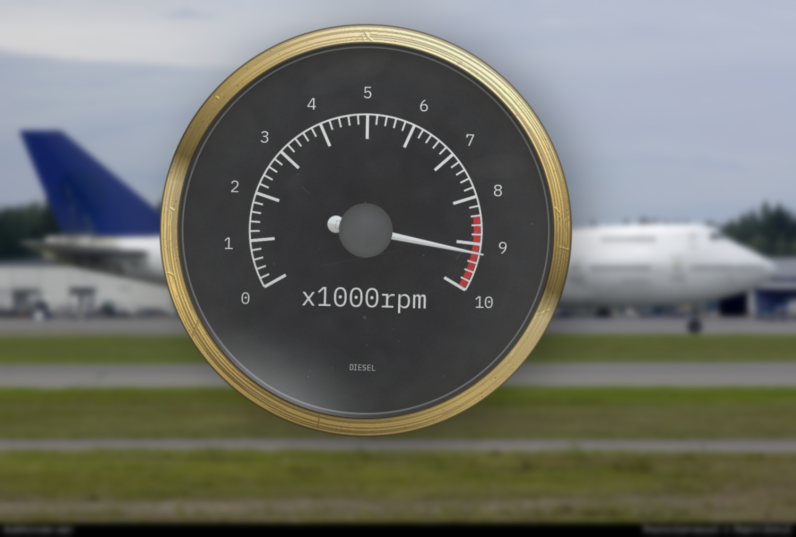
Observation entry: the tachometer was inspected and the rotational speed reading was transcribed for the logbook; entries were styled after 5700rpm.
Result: 9200rpm
